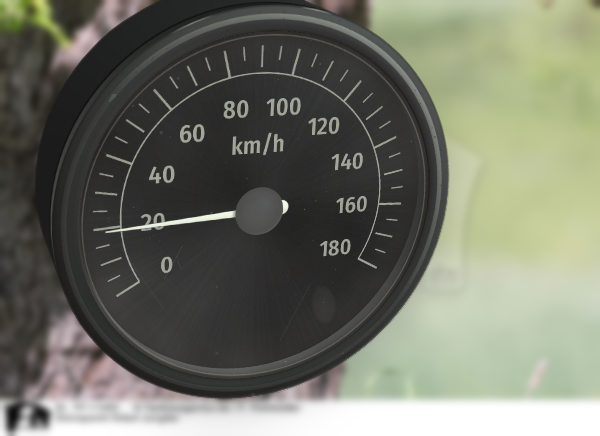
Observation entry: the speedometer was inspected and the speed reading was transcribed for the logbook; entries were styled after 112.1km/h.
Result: 20km/h
